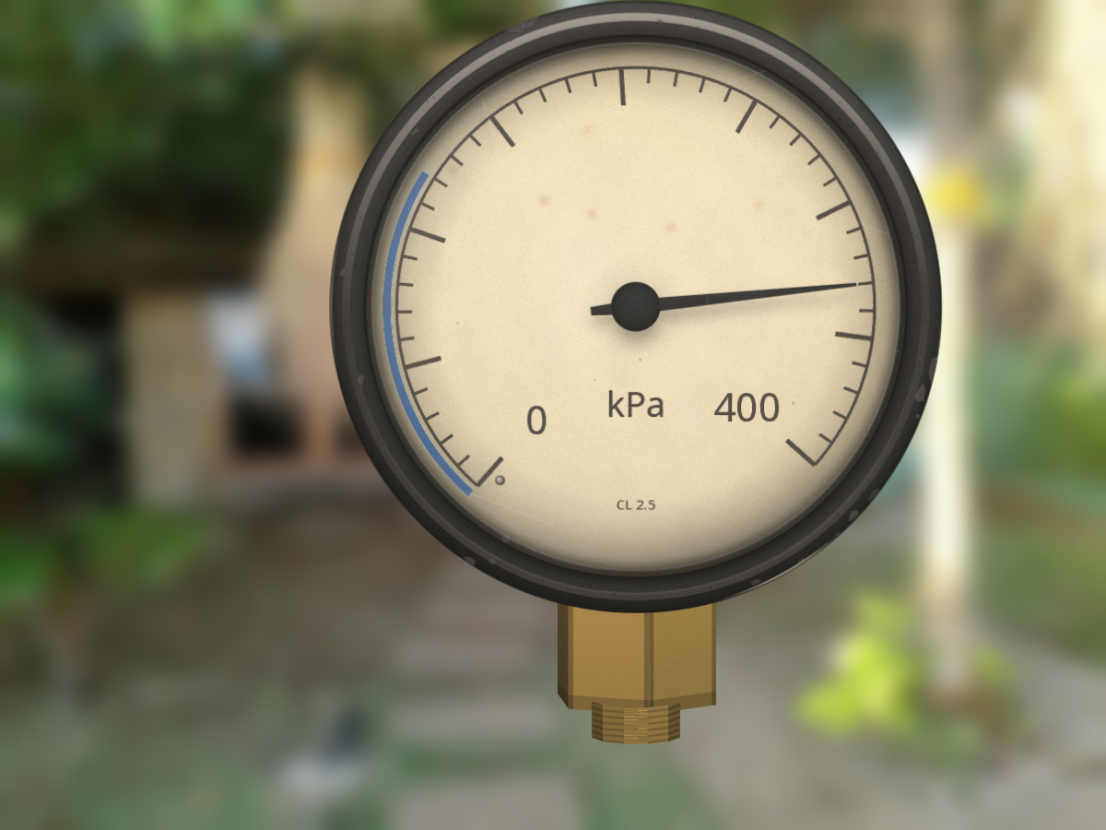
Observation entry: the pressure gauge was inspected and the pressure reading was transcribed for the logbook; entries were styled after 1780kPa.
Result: 330kPa
